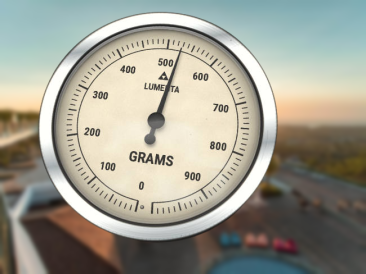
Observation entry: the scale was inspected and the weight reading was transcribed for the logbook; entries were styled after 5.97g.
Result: 530g
